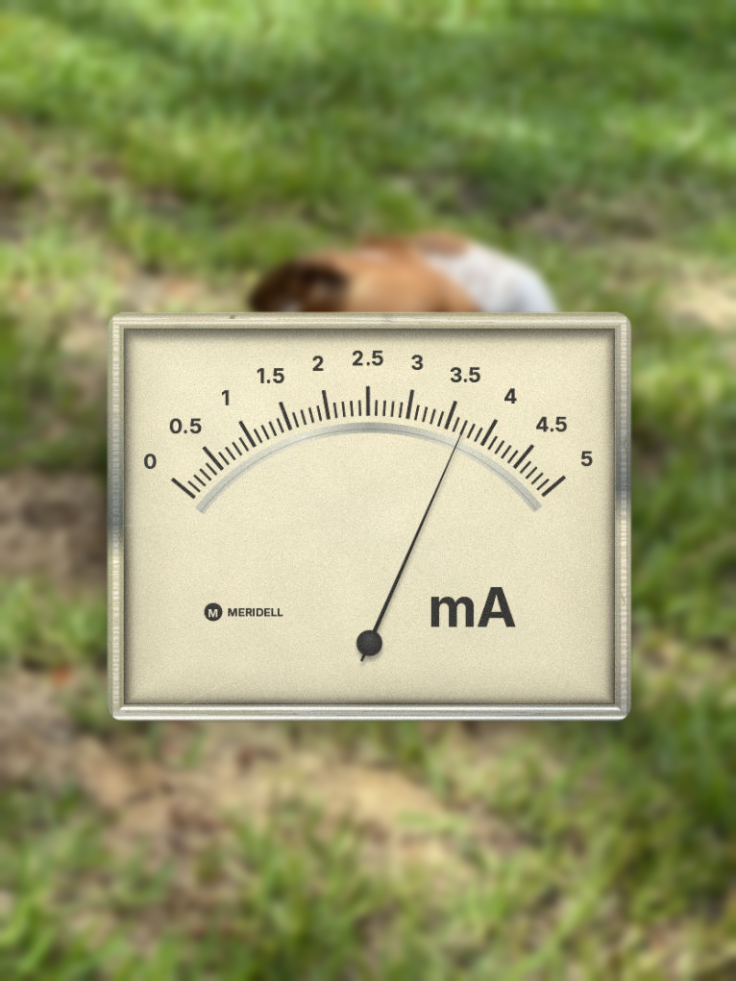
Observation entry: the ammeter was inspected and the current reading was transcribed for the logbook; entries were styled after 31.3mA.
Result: 3.7mA
